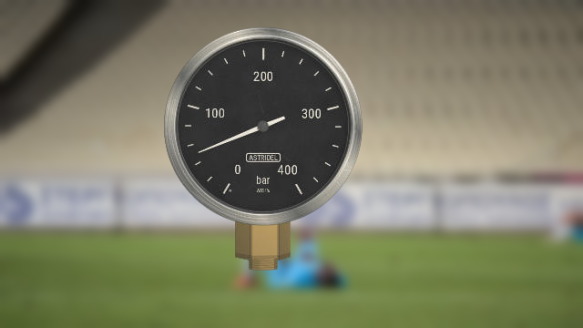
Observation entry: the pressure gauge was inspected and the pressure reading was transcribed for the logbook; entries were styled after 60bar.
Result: 50bar
